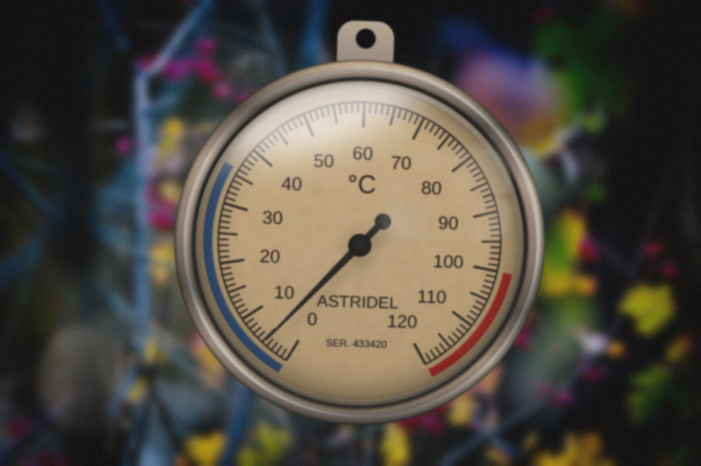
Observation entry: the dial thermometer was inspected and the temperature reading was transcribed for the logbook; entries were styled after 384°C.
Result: 5°C
